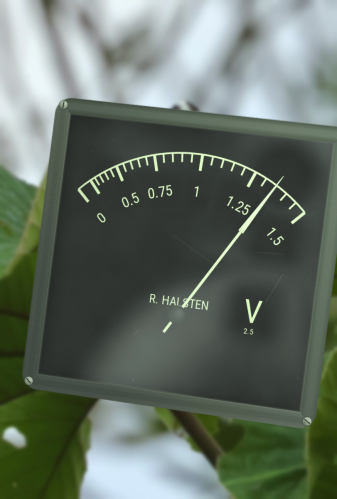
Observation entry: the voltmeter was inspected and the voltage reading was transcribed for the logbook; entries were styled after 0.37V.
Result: 1.35V
